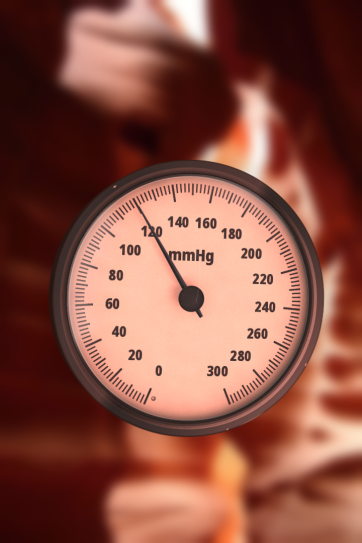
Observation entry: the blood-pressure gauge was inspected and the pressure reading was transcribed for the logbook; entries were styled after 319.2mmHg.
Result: 120mmHg
